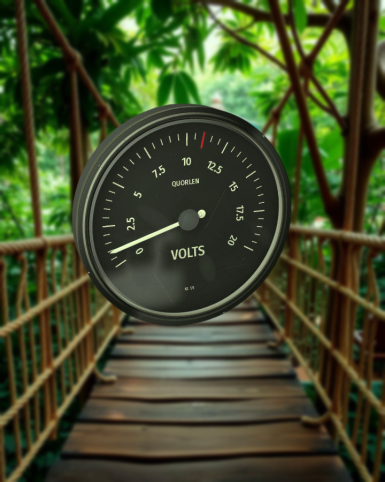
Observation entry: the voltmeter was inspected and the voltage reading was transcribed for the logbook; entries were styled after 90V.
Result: 1V
